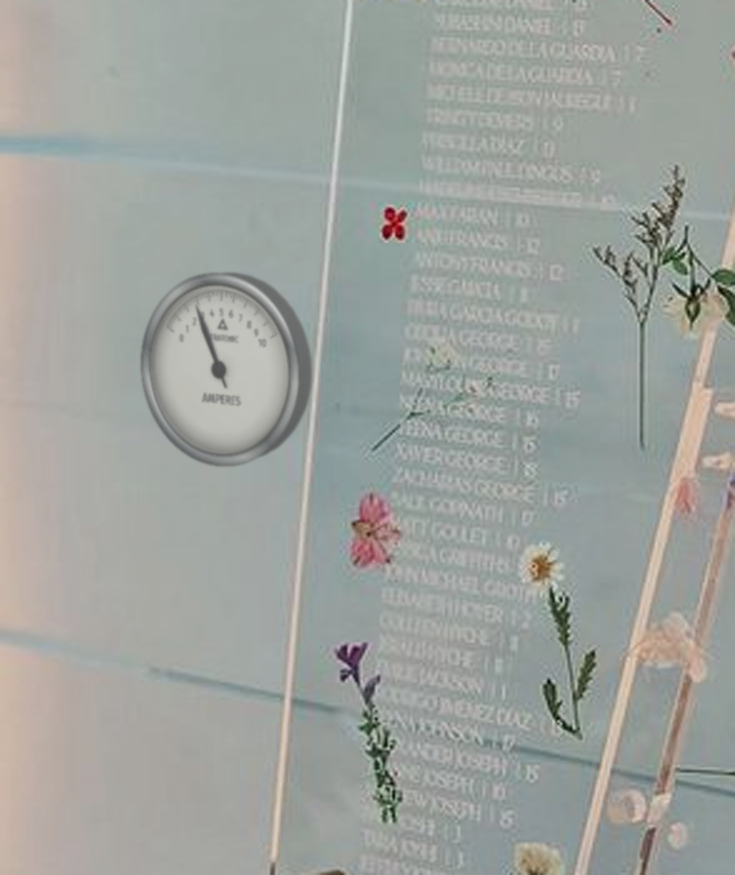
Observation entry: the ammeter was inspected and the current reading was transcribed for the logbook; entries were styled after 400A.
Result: 3A
